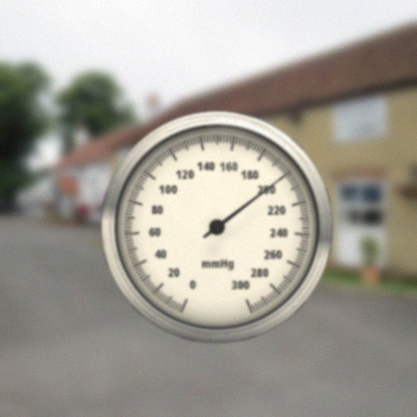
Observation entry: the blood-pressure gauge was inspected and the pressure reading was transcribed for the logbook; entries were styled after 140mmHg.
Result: 200mmHg
